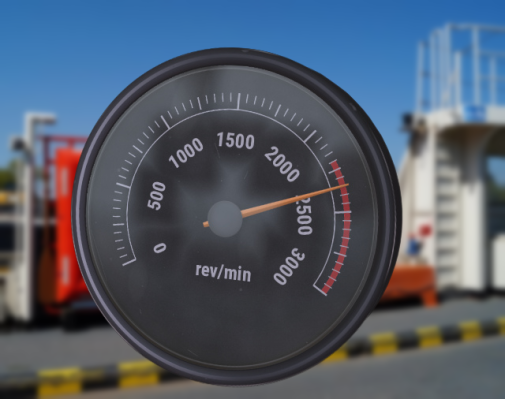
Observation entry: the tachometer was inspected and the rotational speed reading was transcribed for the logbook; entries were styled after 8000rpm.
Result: 2350rpm
